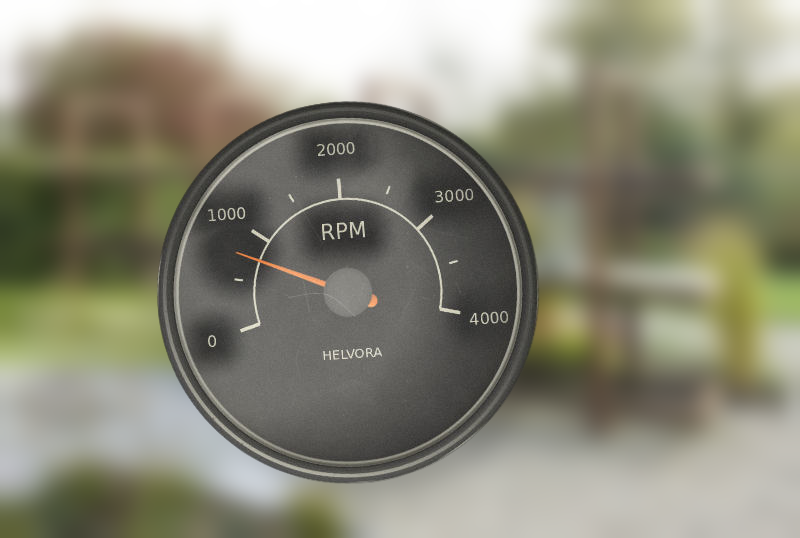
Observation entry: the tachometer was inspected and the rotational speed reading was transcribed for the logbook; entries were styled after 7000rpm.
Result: 750rpm
